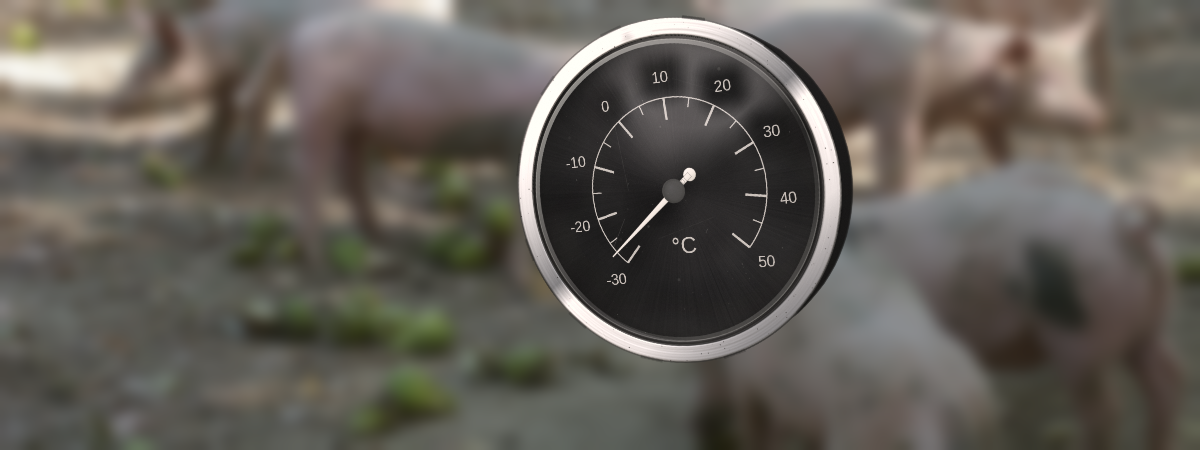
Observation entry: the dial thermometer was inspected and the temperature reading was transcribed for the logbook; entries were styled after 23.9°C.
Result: -27.5°C
